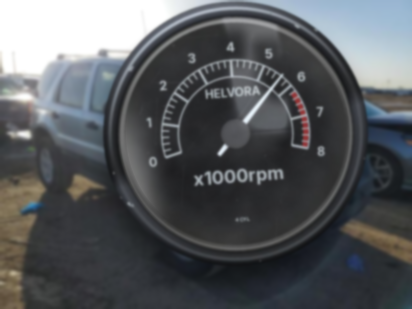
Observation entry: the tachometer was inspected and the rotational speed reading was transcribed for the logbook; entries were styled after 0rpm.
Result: 5600rpm
